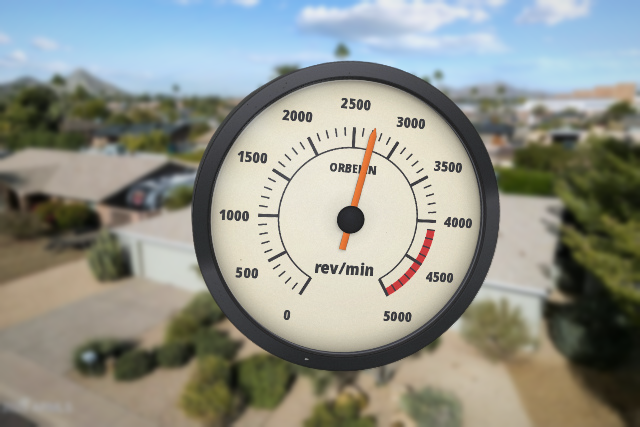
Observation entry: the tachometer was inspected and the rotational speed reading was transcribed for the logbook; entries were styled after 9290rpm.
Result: 2700rpm
